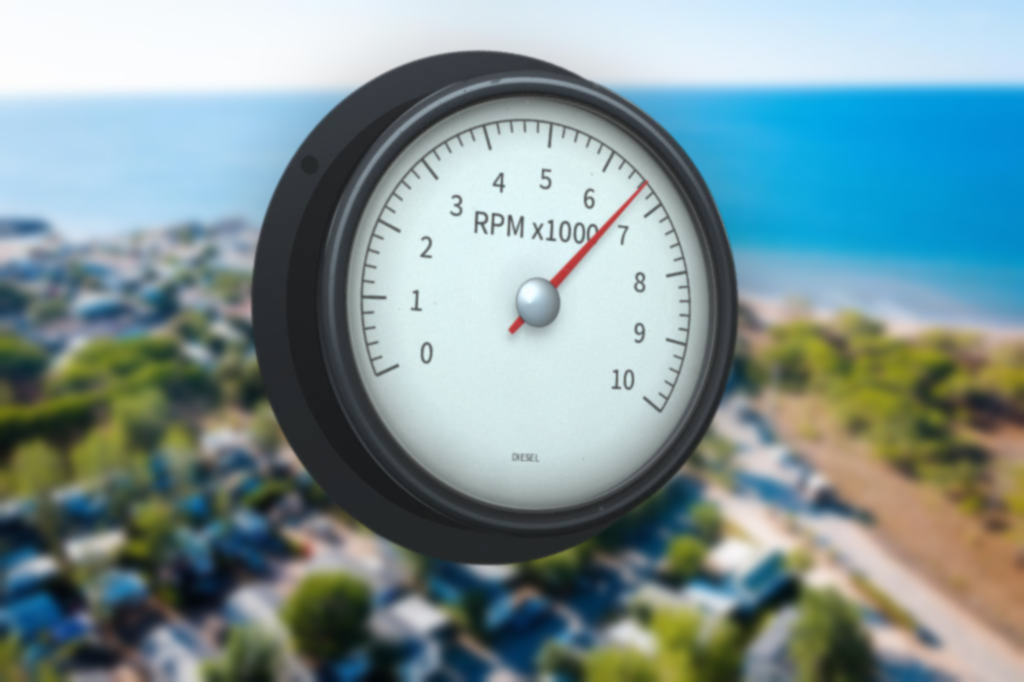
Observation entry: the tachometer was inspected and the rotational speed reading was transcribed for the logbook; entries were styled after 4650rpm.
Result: 6600rpm
